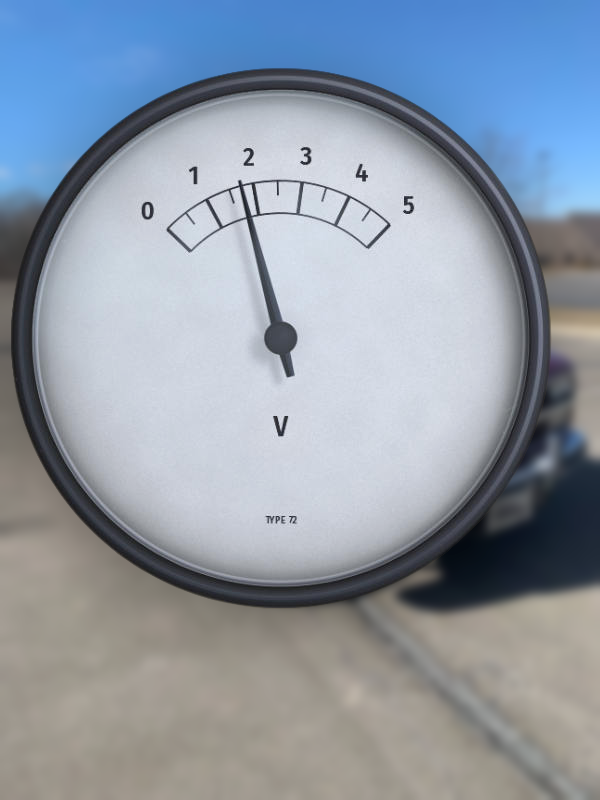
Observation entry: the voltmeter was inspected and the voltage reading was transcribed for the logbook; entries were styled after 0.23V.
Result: 1.75V
